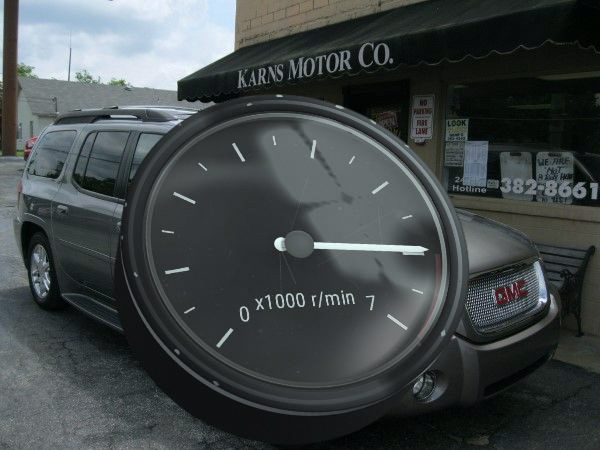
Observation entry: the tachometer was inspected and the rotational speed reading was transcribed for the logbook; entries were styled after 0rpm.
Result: 6000rpm
